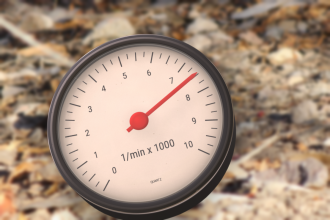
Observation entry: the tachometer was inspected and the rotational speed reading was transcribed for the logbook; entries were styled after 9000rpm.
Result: 7500rpm
